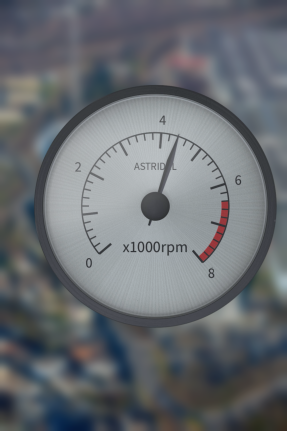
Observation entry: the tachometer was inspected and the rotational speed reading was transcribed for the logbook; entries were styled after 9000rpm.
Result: 4400rpm
